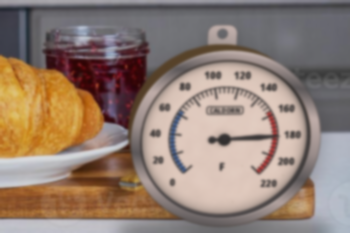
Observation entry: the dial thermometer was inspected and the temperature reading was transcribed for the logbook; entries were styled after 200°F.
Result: 180°F
